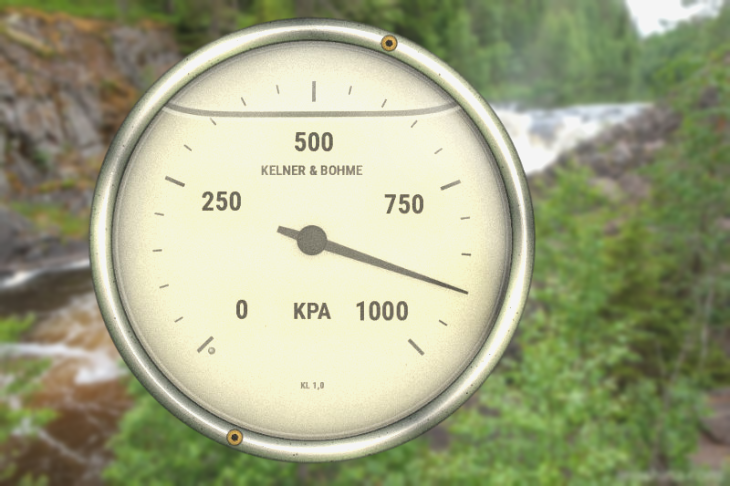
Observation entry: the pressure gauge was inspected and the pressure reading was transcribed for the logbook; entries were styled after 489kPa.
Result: 900kPa
